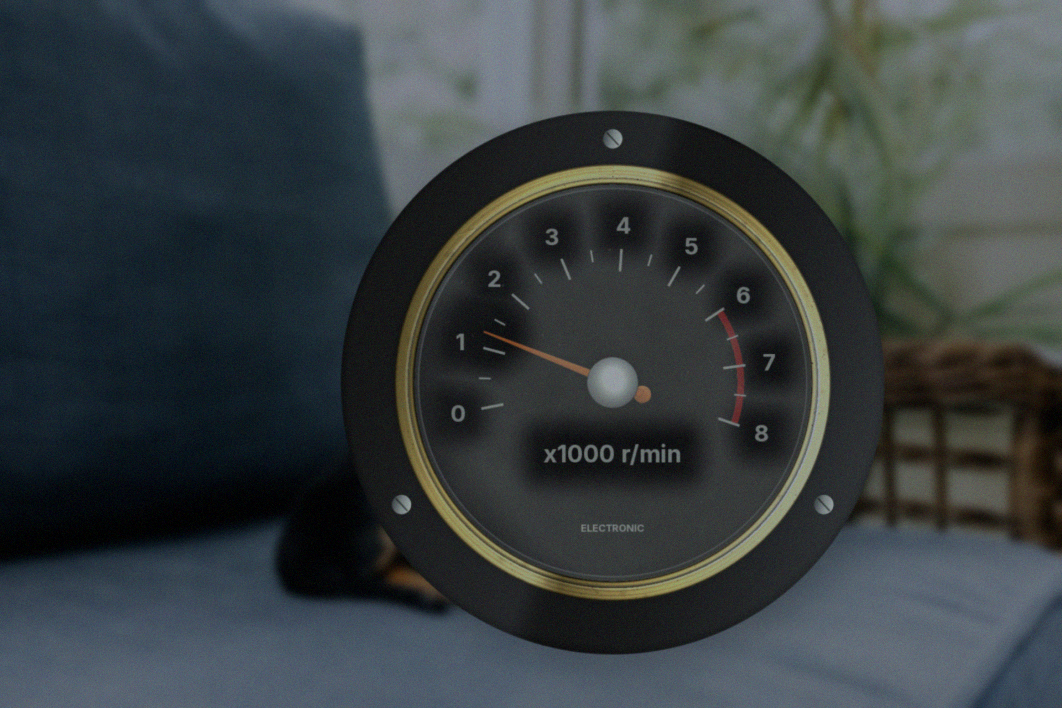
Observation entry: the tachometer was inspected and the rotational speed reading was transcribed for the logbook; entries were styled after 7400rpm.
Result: 1250rpm
